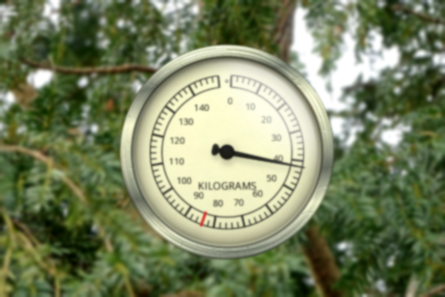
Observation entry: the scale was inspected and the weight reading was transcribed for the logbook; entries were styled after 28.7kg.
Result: 42kg
